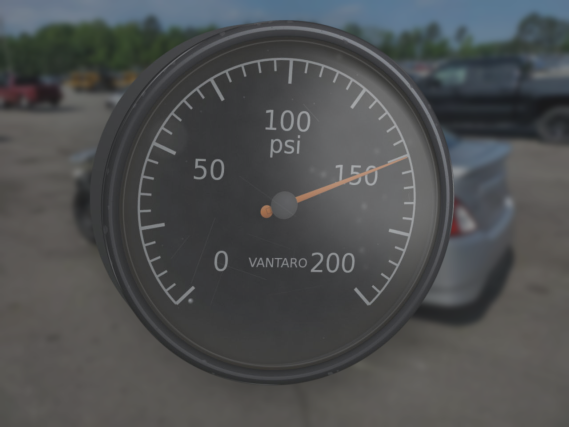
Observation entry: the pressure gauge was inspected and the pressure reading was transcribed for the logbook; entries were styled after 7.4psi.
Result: 150psi
